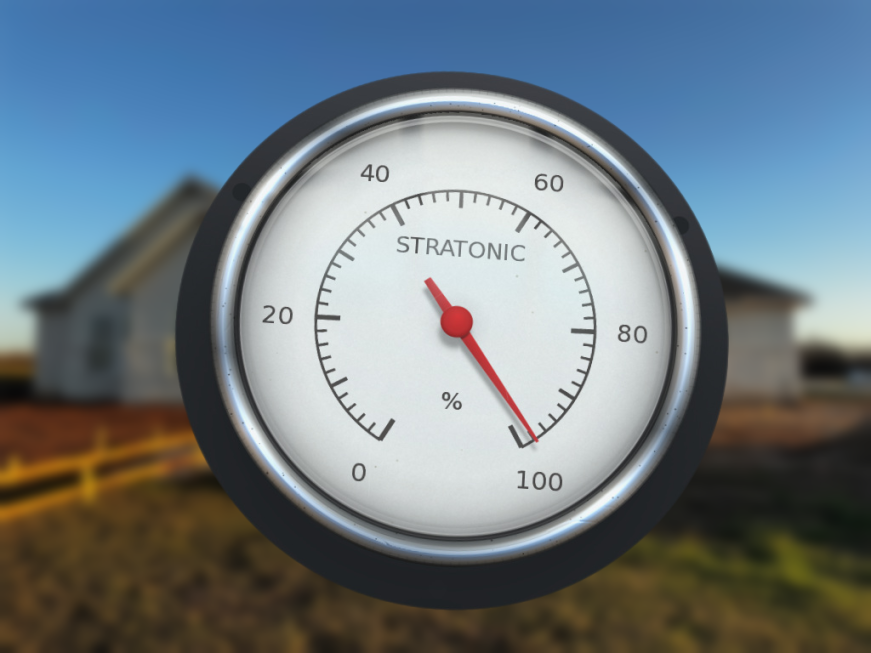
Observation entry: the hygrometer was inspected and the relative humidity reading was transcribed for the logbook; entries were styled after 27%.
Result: 98%
